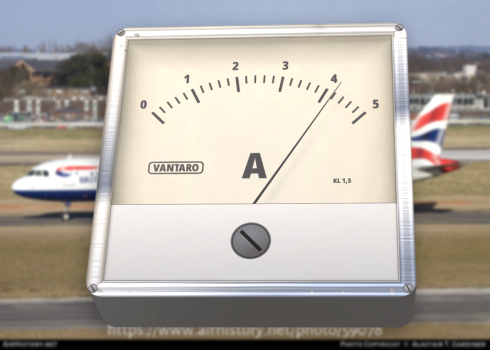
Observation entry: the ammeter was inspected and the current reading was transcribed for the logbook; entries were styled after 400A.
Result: 4.2A
